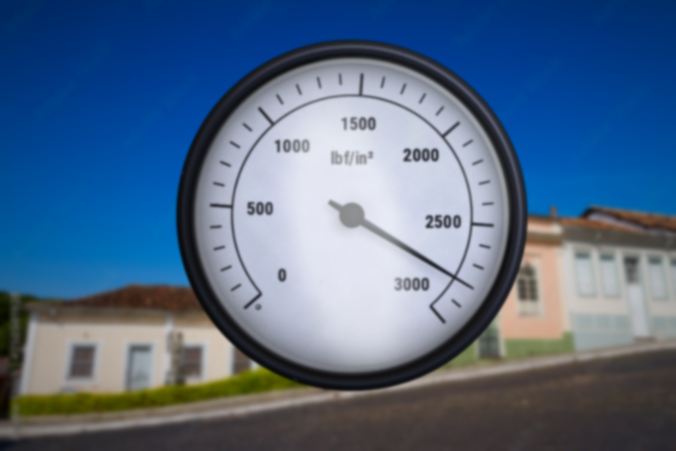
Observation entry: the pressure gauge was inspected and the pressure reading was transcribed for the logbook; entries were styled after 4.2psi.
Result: 2800psi
